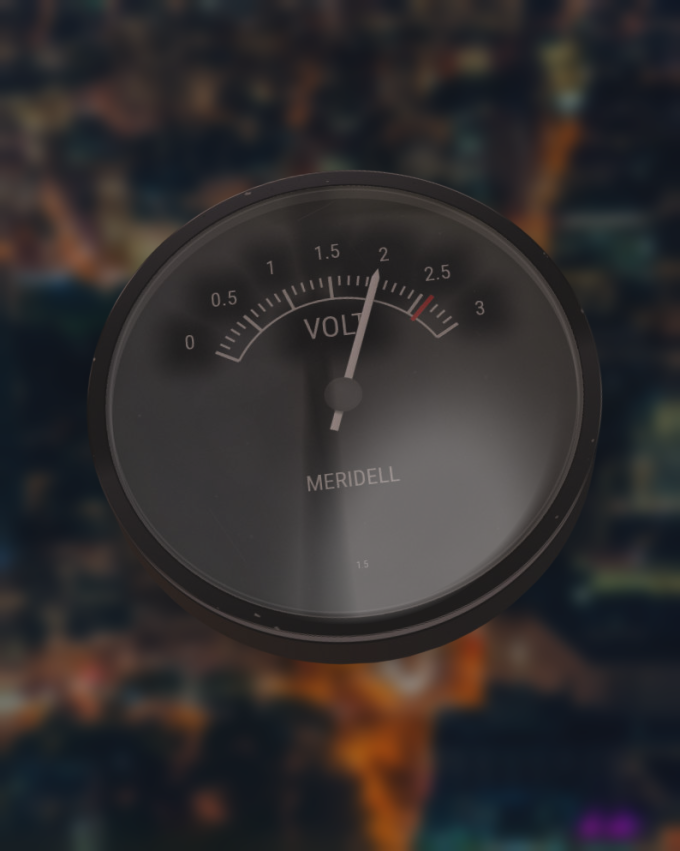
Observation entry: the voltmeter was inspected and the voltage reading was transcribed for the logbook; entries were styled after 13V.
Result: 2V
